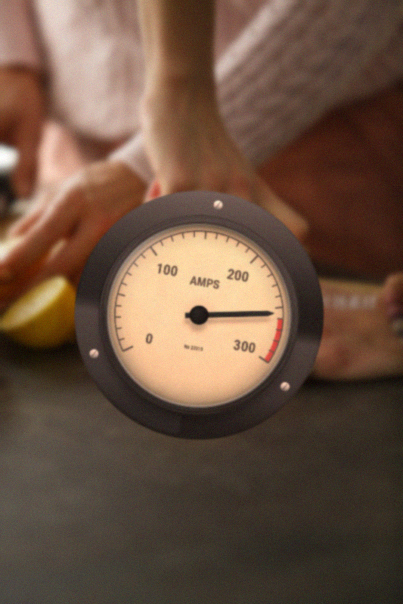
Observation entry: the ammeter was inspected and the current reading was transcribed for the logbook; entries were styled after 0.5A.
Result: 255A
